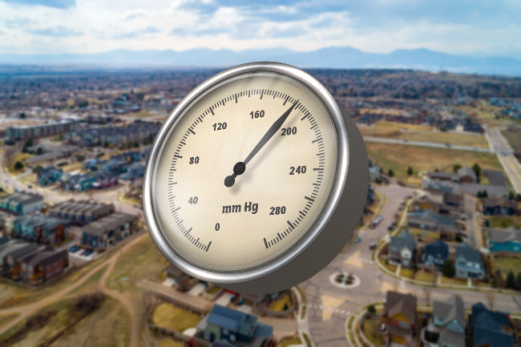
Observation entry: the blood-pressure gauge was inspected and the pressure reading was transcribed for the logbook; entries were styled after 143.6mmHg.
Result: 190mmHg
